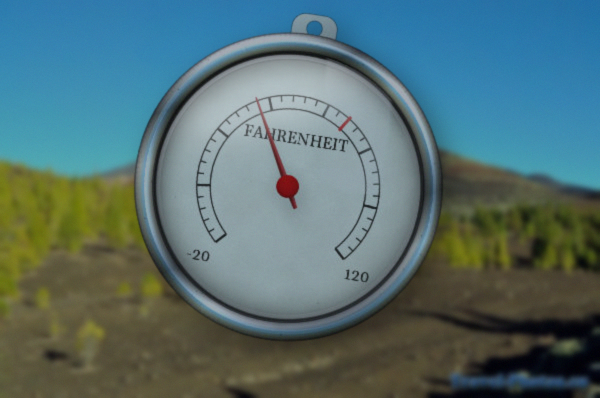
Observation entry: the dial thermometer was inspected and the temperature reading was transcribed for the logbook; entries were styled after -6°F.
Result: 36°F
